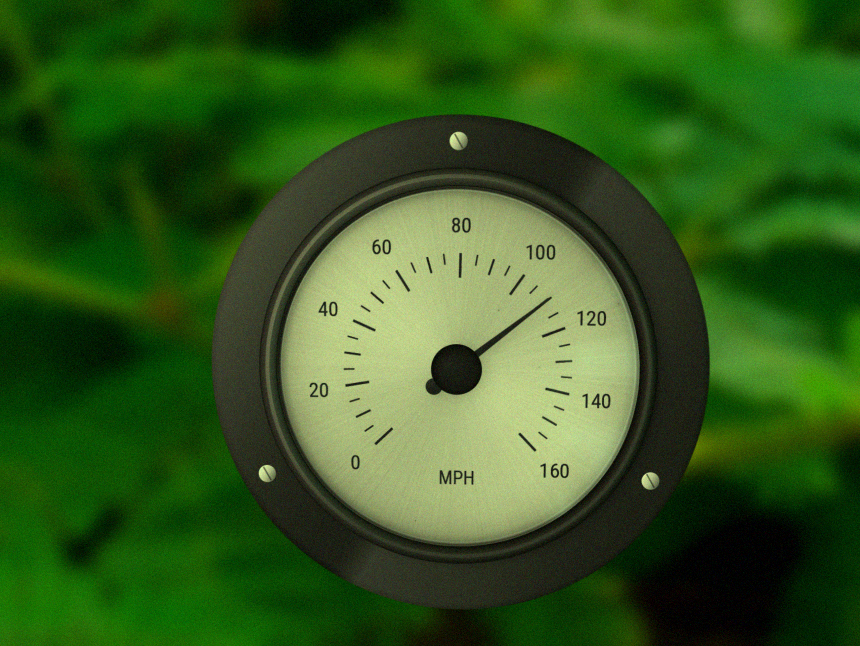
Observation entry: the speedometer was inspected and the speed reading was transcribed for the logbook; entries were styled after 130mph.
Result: 110mph
